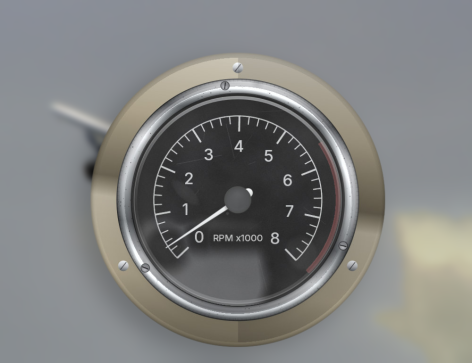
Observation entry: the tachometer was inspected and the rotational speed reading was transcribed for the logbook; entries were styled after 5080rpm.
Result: 300rpm
